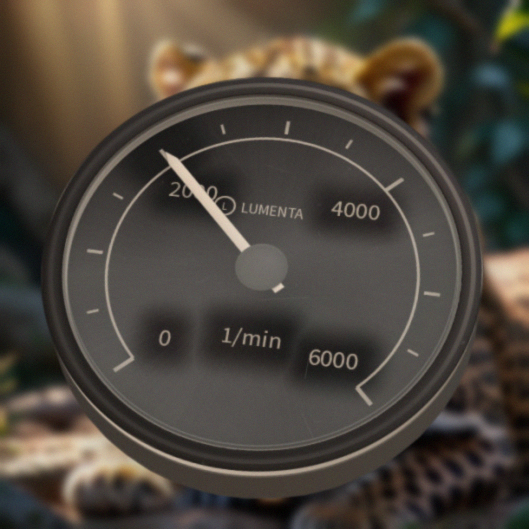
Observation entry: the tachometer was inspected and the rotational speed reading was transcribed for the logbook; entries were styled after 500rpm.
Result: 2000rpm
